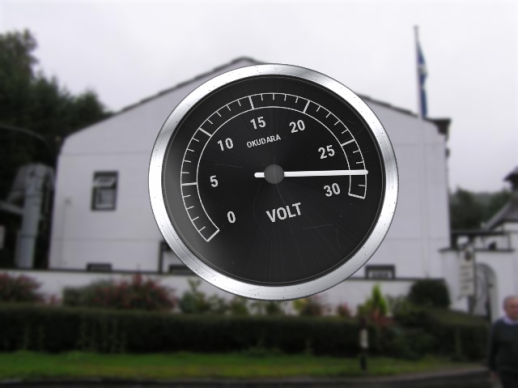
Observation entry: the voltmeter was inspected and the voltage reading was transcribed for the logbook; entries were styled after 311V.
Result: 28V
